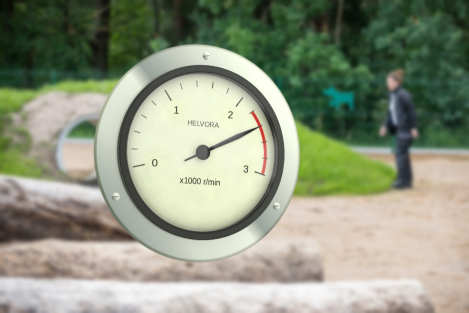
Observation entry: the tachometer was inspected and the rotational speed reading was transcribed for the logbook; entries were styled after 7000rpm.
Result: 2400rpm
